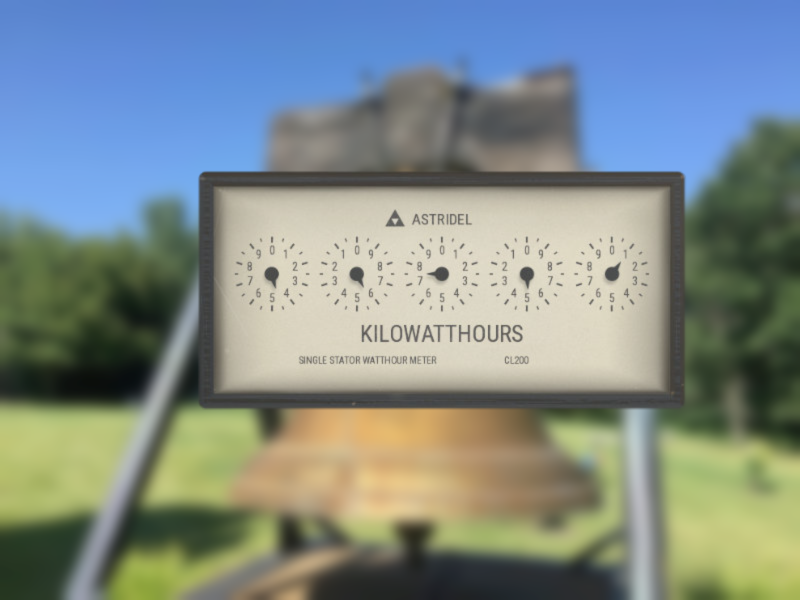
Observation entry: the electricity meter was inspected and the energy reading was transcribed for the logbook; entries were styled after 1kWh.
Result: 45751kWh
